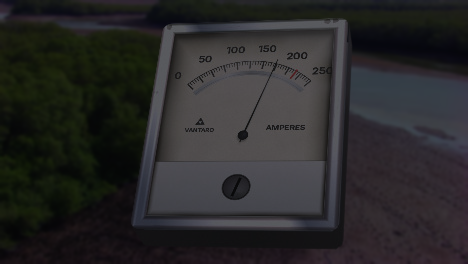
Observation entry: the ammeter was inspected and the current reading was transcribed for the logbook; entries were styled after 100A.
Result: 175A
